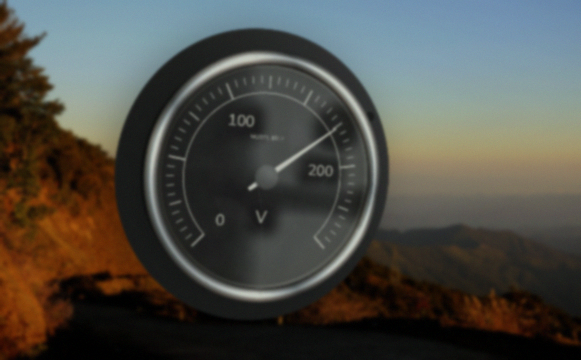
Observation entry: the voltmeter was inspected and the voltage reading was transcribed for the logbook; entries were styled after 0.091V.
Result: 175V
